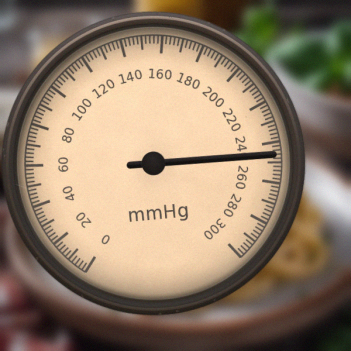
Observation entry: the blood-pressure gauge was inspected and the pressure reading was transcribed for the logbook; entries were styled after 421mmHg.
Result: 246mmHg
